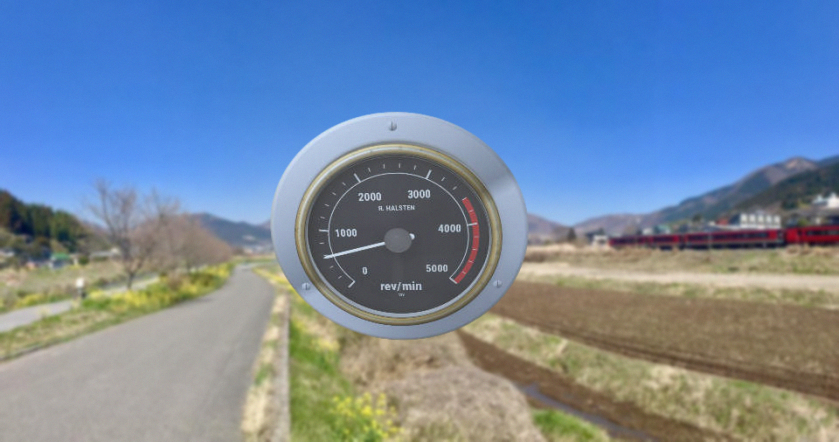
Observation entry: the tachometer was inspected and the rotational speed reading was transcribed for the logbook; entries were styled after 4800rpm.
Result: 600rpm
